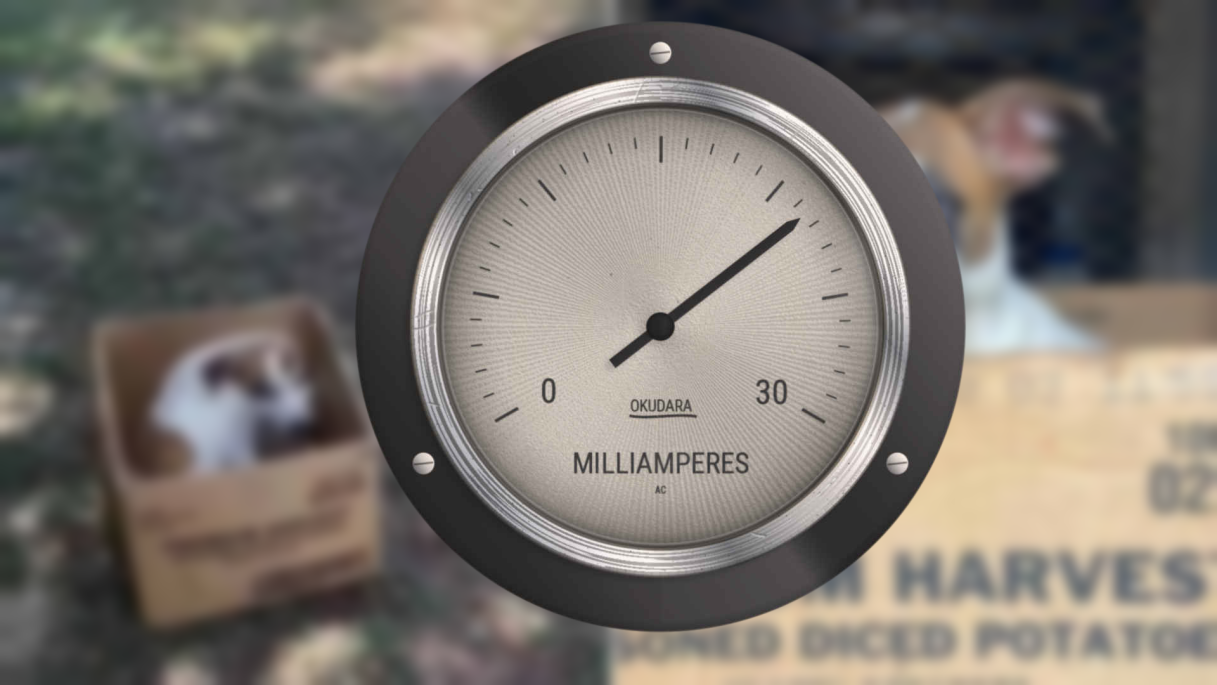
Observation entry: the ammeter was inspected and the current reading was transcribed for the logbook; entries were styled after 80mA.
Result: 21.5mA
